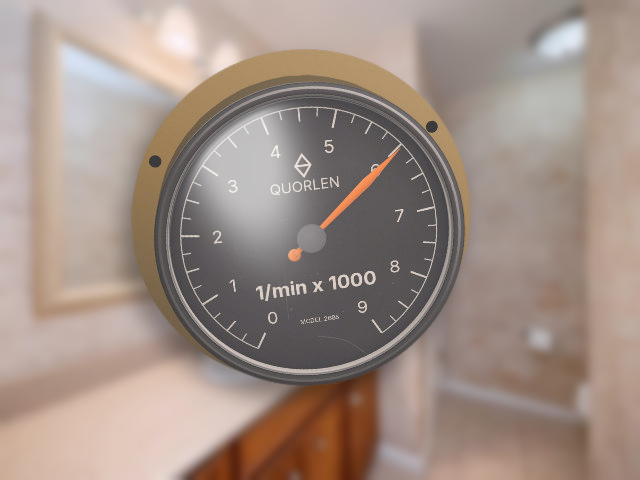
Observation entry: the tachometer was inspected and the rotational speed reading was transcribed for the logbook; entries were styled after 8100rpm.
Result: 6000rpm
